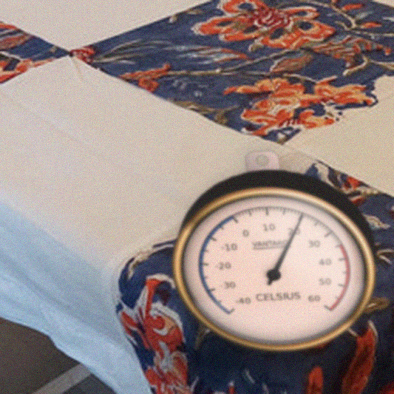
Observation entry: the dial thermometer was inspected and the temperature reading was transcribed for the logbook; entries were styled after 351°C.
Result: 20°C
